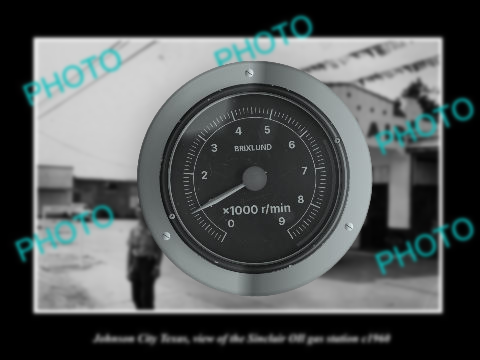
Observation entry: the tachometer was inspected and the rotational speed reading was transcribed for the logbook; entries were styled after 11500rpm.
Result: 1000rpm
